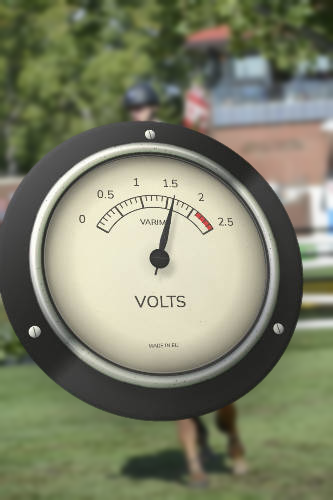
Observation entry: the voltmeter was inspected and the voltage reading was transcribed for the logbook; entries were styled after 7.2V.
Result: 1.6V
